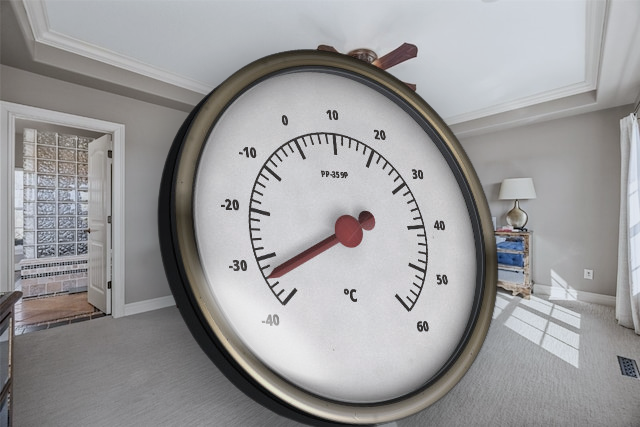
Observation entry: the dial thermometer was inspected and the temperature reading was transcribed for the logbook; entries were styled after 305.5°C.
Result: -34°C
